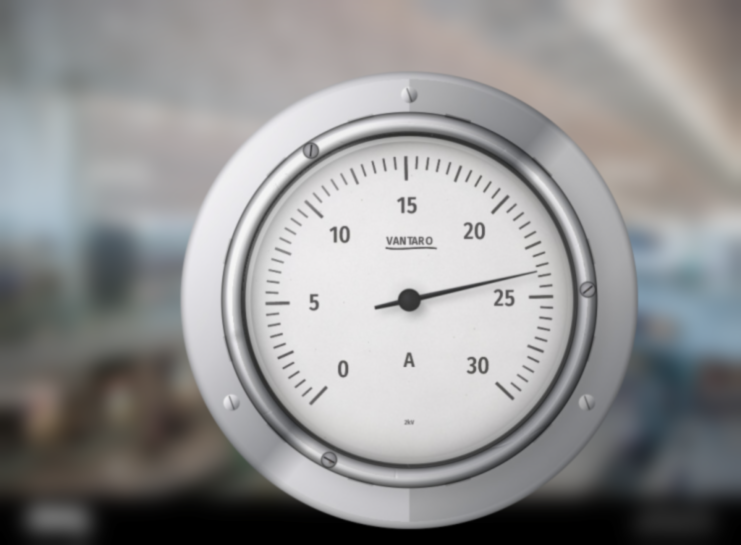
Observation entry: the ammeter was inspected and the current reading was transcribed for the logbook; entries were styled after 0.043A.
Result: 23.75A
